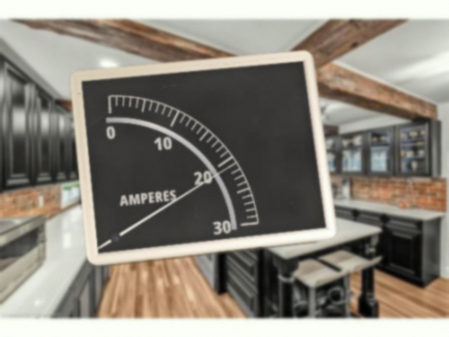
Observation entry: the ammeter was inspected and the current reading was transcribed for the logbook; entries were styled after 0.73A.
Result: 21A
